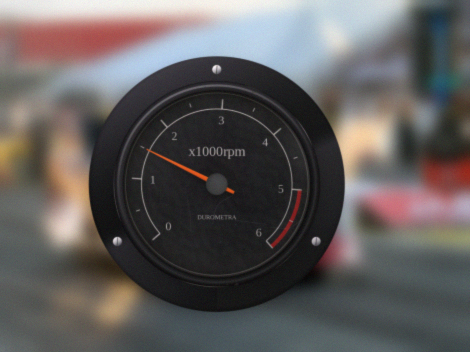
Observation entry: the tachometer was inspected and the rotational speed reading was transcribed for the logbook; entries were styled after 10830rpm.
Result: 1500rpm
